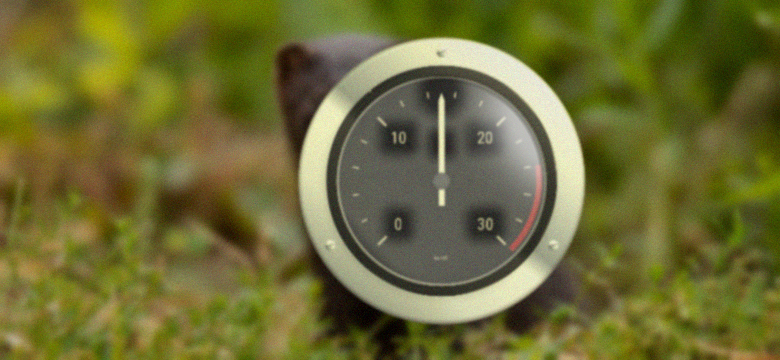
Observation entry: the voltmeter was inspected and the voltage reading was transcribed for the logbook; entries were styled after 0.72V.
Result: 15V
